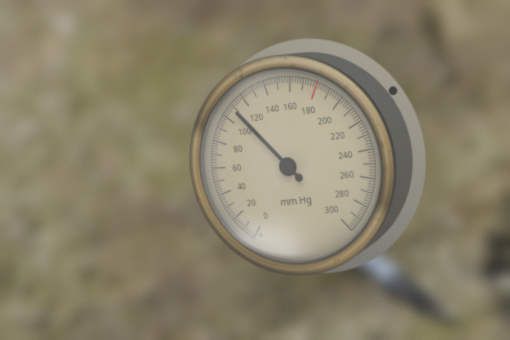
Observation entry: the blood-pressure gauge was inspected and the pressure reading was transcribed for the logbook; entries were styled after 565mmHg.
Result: 110mmHg
